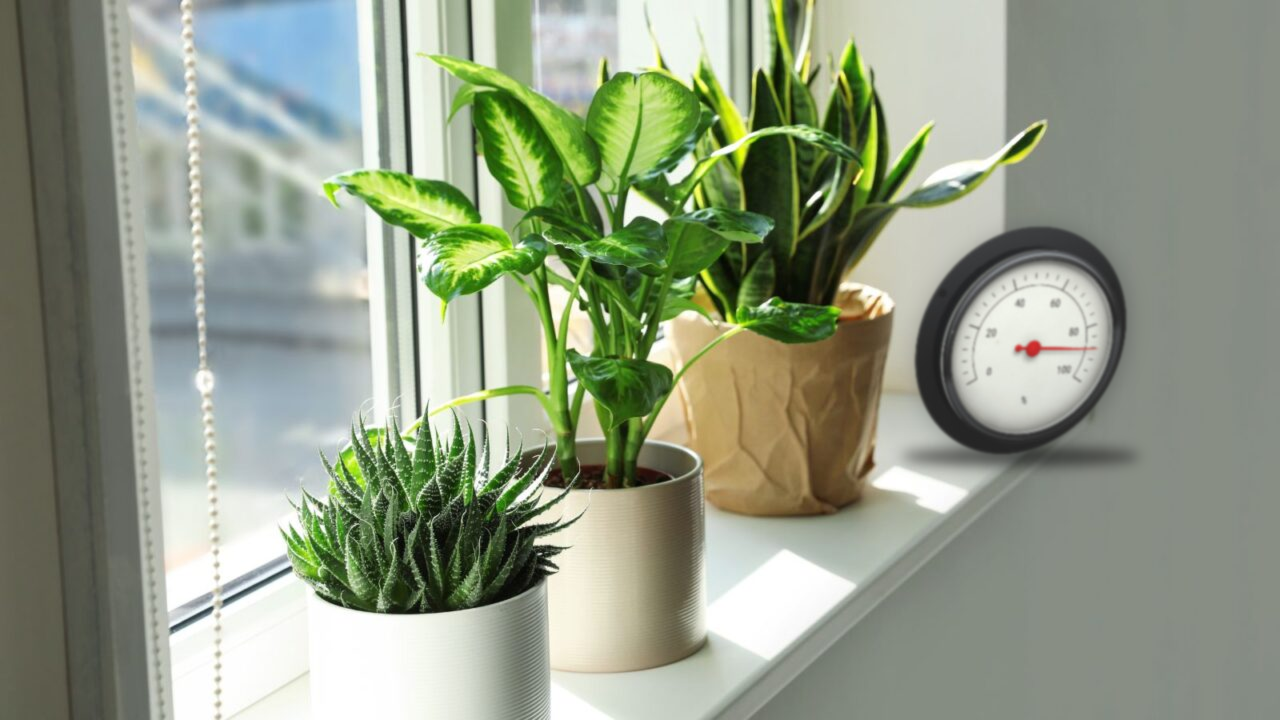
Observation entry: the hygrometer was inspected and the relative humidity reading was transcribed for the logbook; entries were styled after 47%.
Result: 88%
